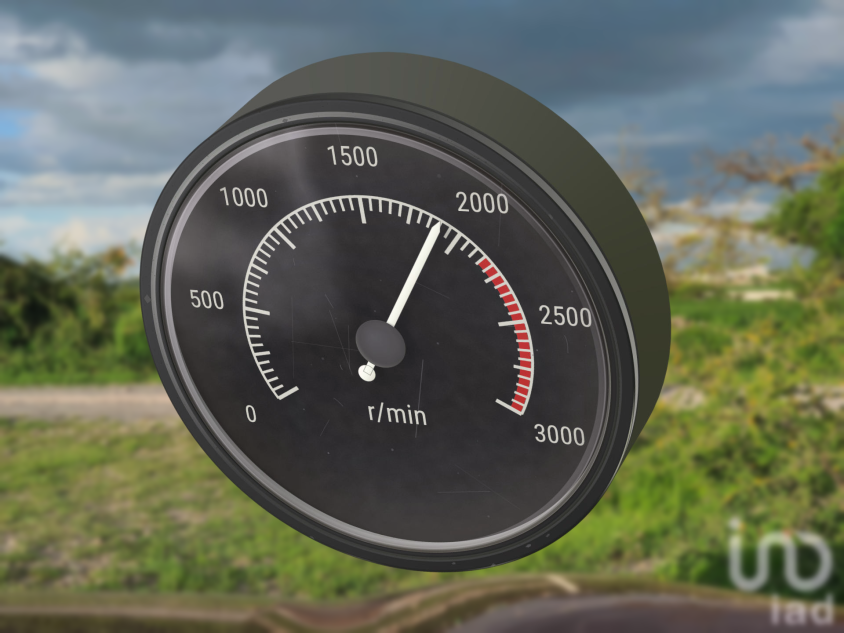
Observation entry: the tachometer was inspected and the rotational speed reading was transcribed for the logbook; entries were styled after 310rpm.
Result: 1900rpm
